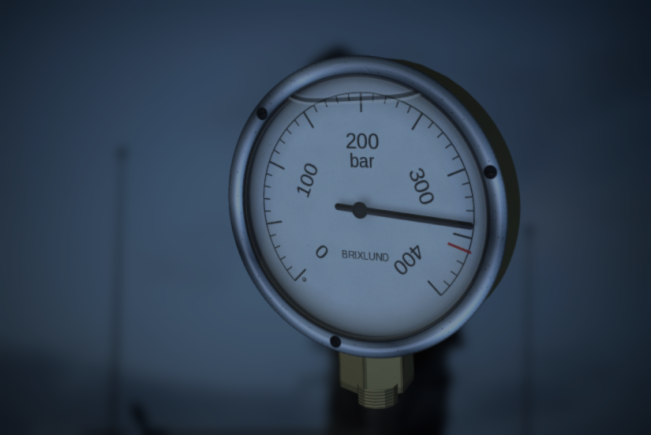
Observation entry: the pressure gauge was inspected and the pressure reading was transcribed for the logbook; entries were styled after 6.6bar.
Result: 340bar
